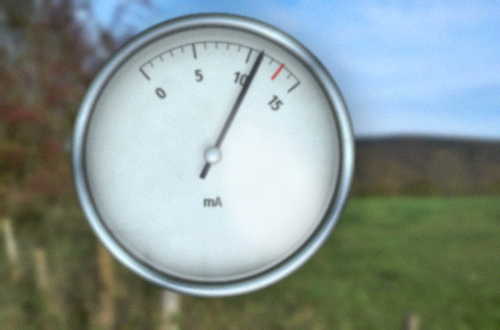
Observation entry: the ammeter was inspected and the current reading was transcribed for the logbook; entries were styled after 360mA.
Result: 11mA
